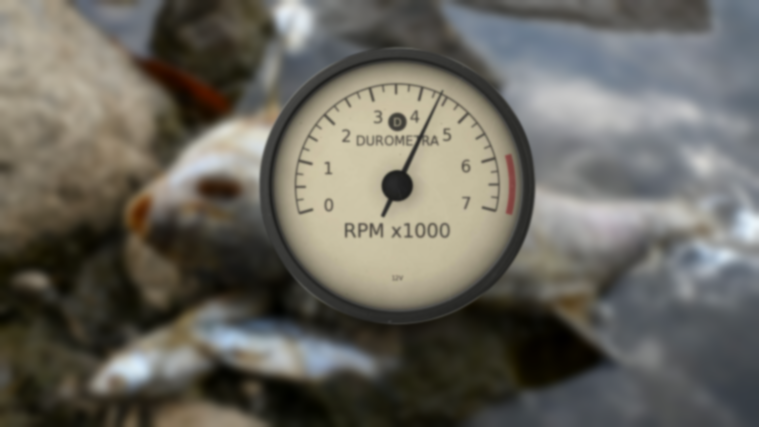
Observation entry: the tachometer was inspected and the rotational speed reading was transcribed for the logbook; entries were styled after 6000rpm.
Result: 4375rpm
